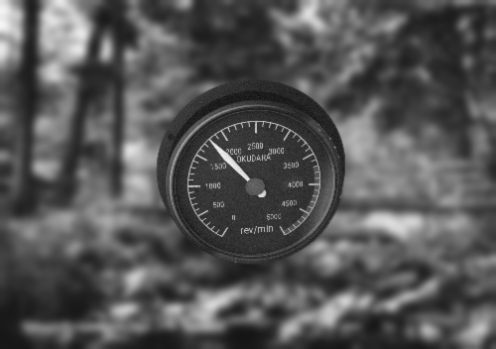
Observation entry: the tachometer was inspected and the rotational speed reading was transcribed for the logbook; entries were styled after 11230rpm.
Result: 1800rpm
